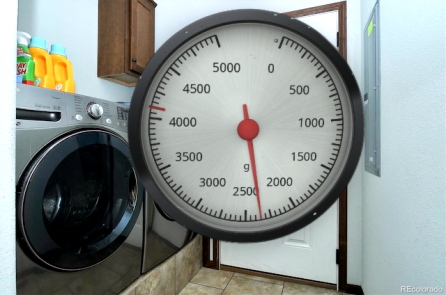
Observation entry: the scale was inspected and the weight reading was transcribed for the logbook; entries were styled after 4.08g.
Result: 2350g
